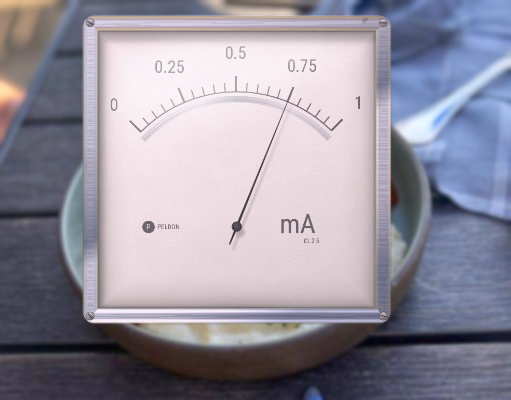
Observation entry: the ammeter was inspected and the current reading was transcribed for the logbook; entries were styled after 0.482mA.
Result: 0.75mA
